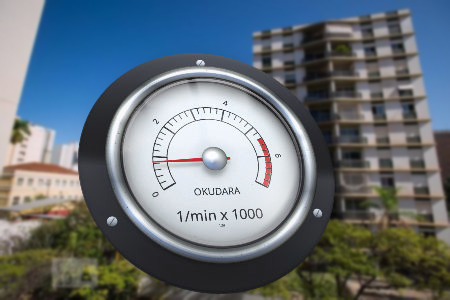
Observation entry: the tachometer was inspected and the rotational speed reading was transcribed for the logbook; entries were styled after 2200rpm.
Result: 800rpm
